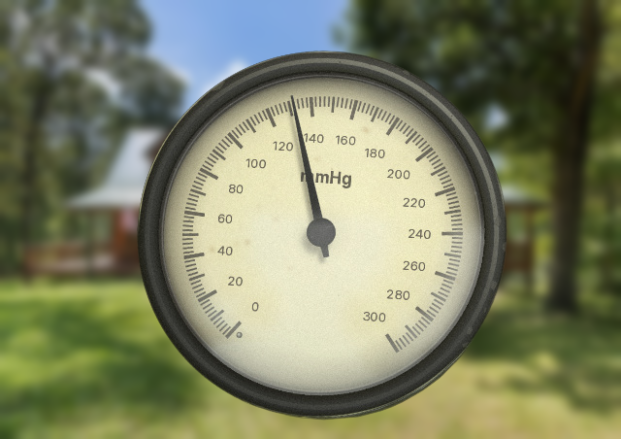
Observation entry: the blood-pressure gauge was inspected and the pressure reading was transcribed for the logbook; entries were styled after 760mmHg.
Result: 132mmHg
